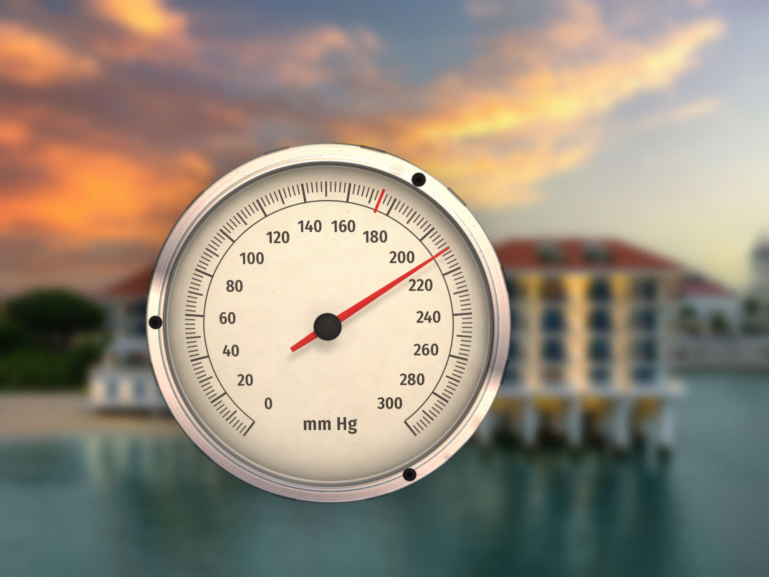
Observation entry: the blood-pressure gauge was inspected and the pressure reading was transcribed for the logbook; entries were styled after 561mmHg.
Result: 210mmHg
